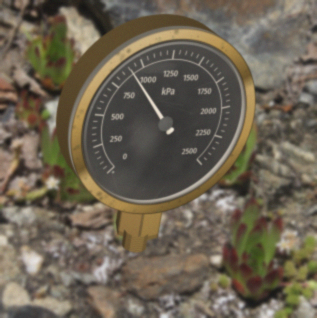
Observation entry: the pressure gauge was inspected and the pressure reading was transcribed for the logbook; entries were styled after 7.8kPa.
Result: 900kPa
